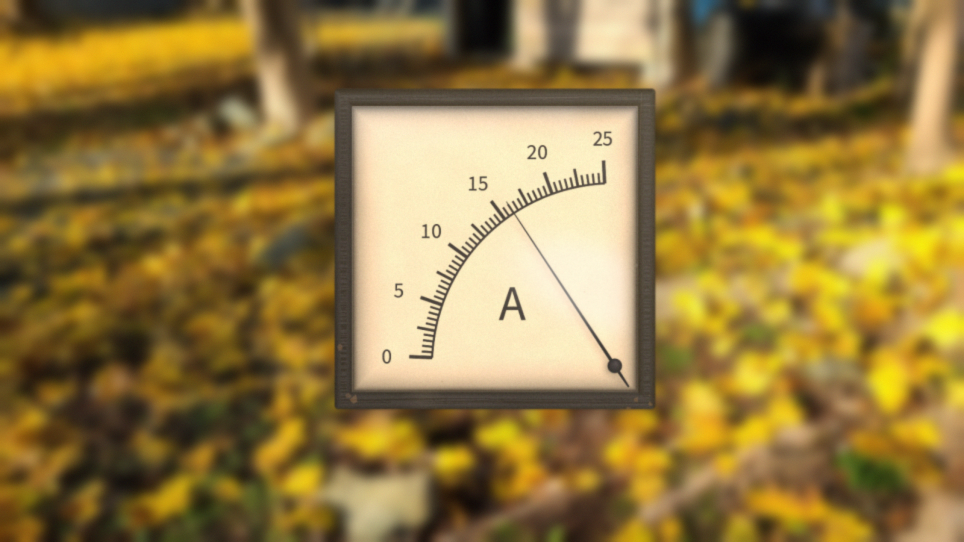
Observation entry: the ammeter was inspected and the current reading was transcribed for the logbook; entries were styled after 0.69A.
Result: 16A
